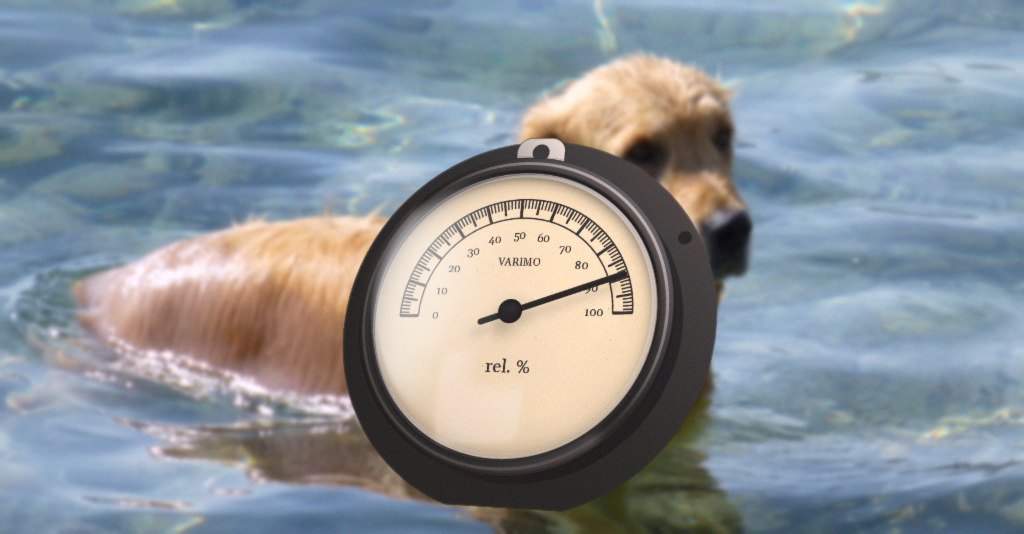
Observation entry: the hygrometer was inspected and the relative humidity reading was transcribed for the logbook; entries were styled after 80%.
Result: 90%
